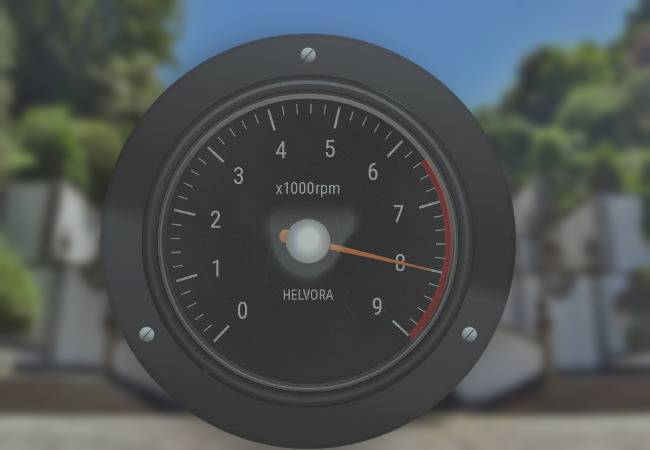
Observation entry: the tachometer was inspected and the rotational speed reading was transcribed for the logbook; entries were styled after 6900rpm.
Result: 8000rpm
